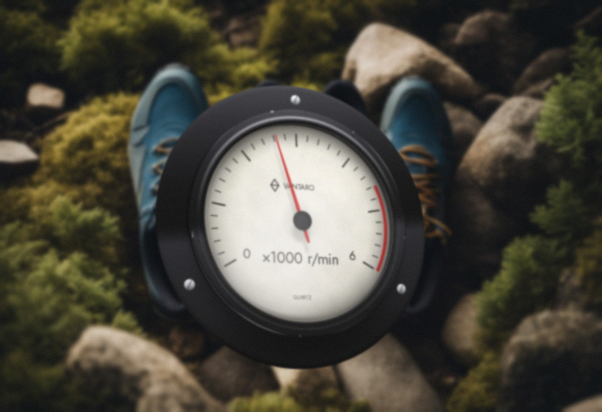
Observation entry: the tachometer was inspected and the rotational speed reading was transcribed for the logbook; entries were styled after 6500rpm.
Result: 2600rpm
